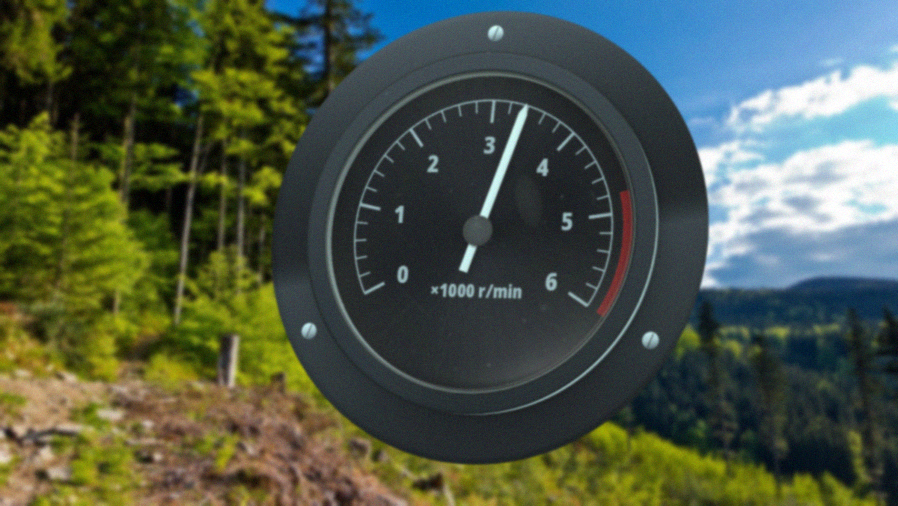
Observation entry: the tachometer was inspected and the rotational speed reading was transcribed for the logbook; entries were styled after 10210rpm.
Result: 3400rpm
